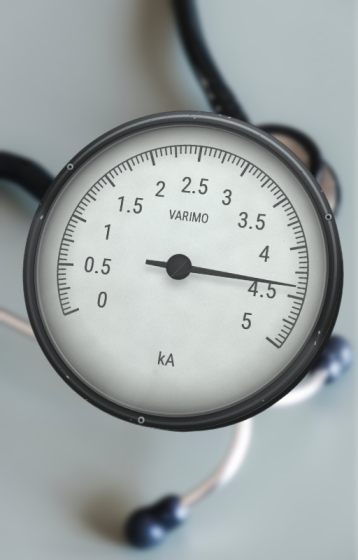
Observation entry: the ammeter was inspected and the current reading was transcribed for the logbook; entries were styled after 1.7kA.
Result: 4.4kA
